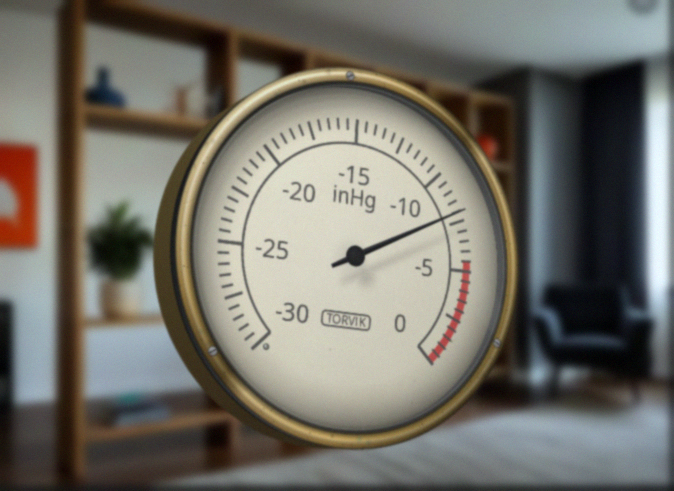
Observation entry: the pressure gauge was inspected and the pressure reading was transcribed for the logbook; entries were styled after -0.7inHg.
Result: -8inHg
